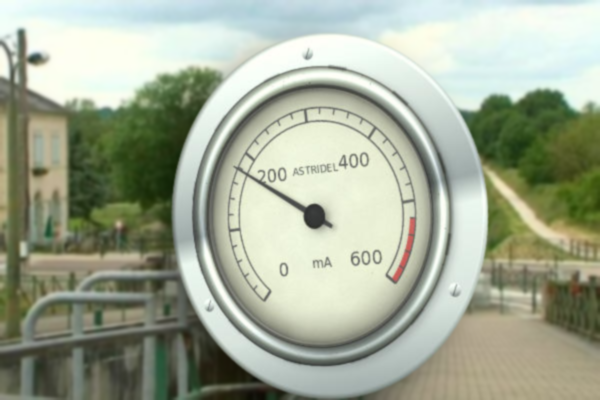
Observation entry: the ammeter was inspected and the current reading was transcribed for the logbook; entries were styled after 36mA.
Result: 180mA
